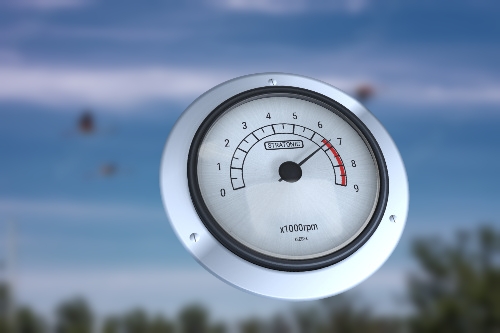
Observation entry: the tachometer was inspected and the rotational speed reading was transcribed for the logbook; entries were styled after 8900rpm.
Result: 6750rpm
